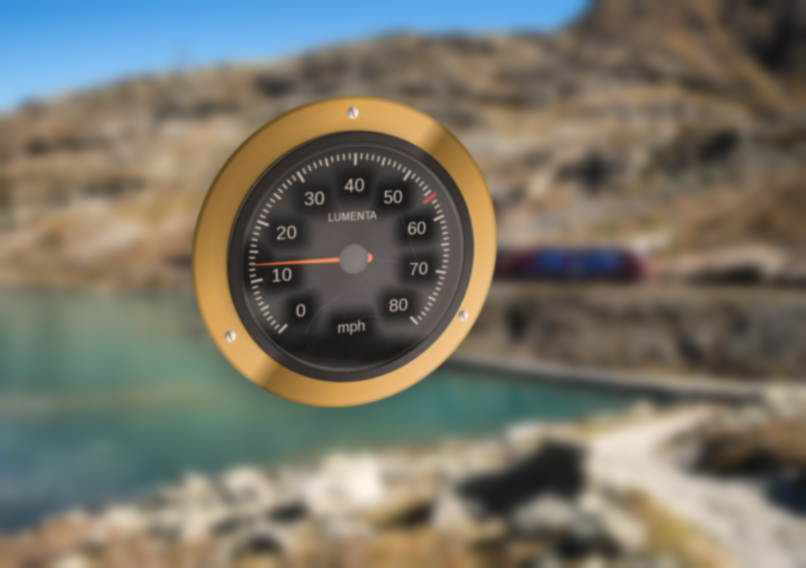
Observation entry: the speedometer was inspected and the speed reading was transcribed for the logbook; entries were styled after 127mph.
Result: 13mph
